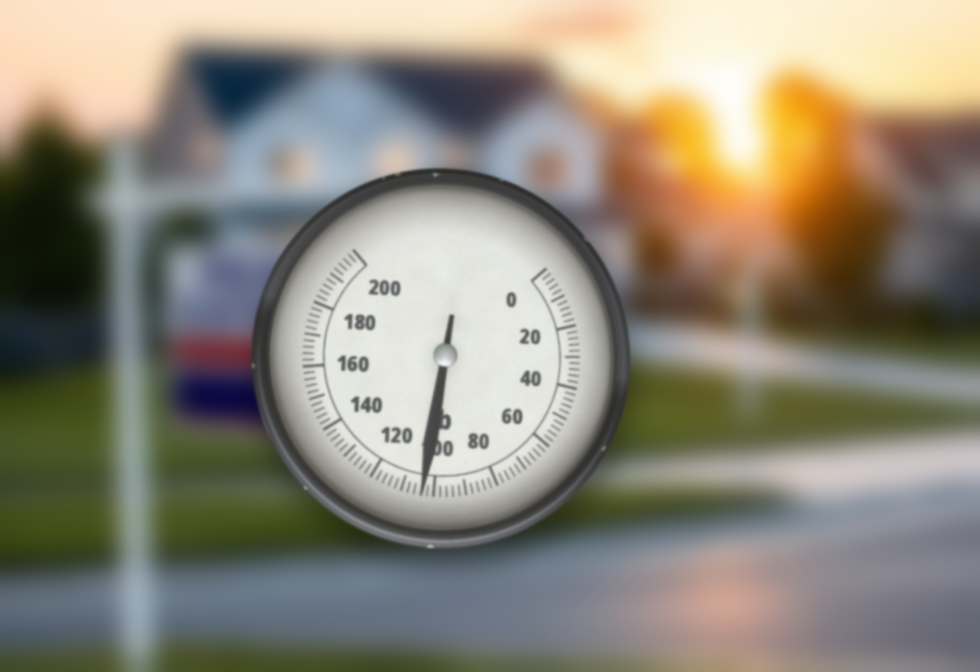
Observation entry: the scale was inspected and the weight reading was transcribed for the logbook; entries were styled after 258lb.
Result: 104lb
